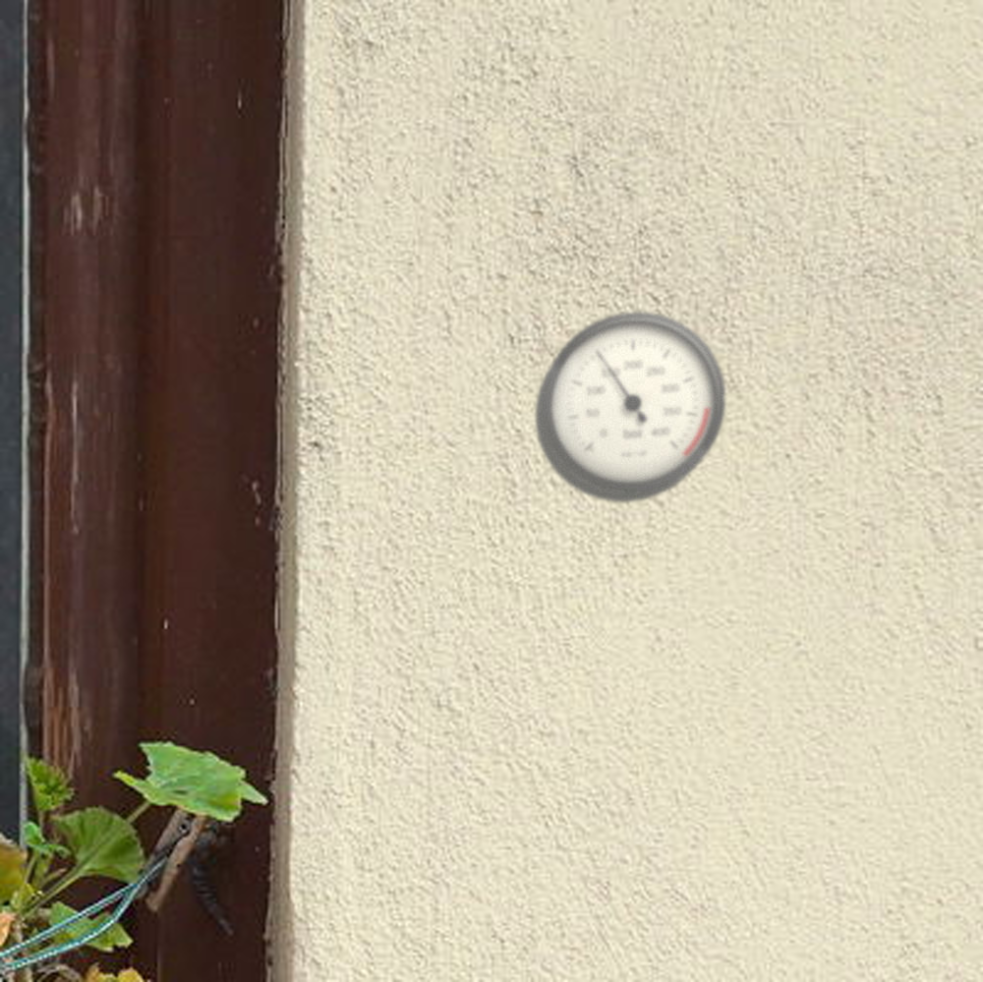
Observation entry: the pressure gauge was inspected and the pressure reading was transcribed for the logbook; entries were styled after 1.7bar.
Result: 150bar
